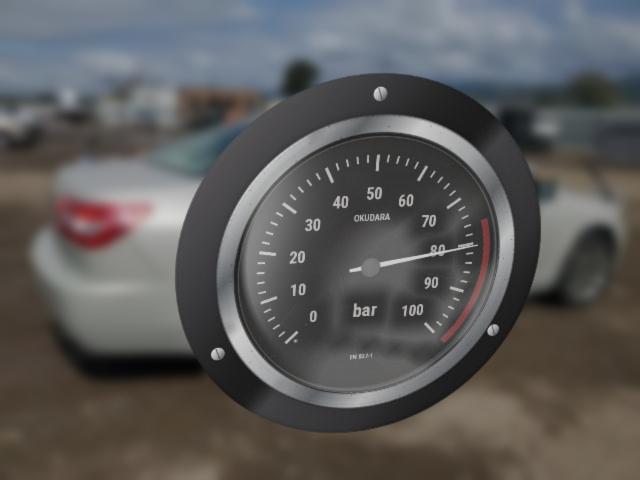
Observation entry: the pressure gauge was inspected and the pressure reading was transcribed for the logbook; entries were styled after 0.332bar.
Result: 80bar
